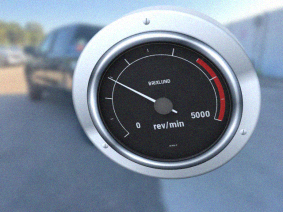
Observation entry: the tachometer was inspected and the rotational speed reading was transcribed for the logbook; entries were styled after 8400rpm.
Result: 1500rpm
